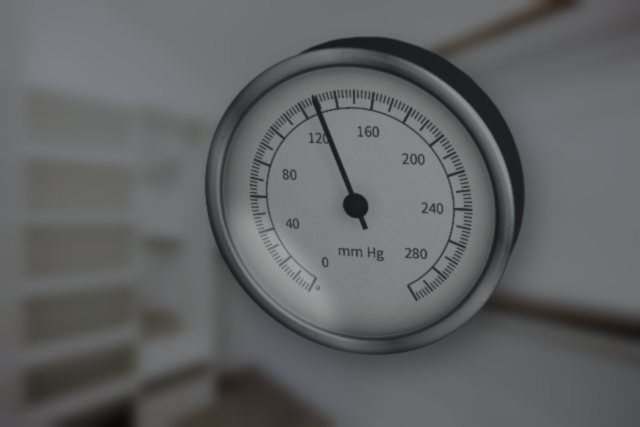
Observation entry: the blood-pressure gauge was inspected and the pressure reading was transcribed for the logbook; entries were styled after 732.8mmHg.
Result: 130mmHg
